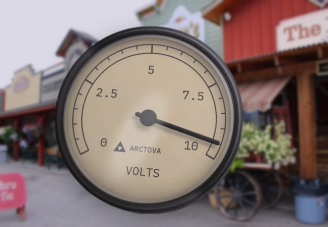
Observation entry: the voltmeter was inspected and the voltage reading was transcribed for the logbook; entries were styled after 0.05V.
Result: 9.5V
